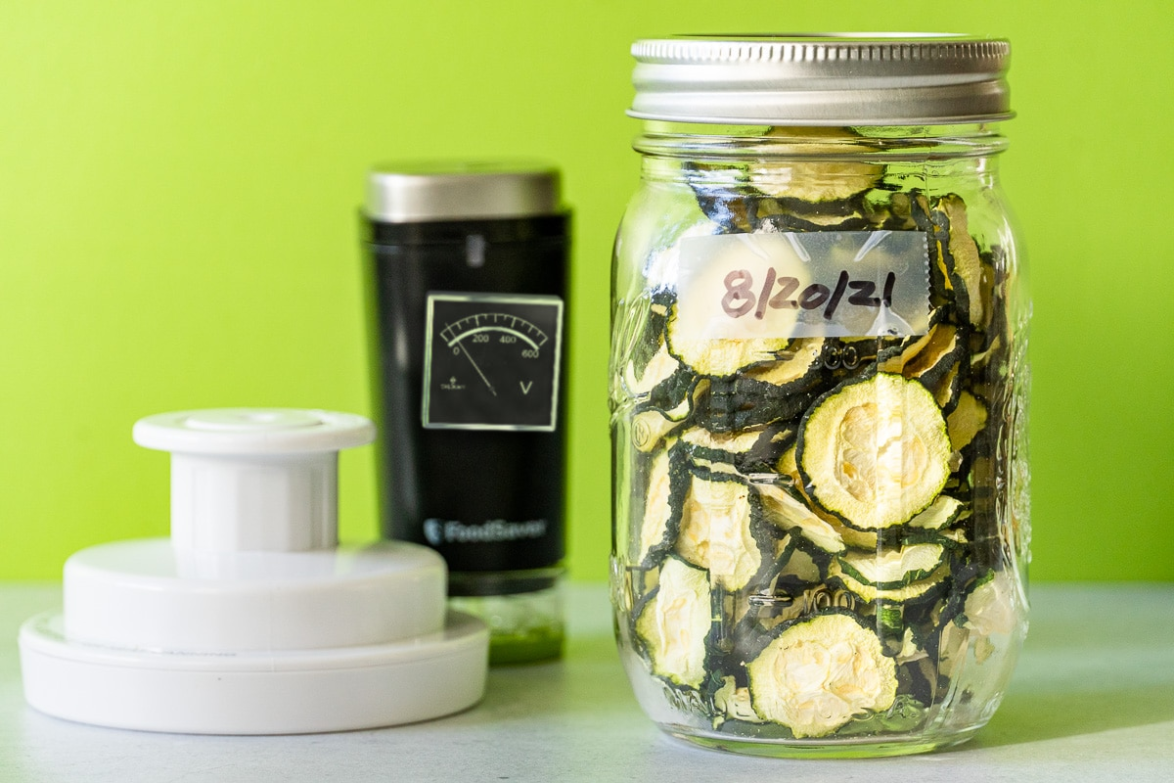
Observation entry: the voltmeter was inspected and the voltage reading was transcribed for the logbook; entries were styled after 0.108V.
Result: 50V
